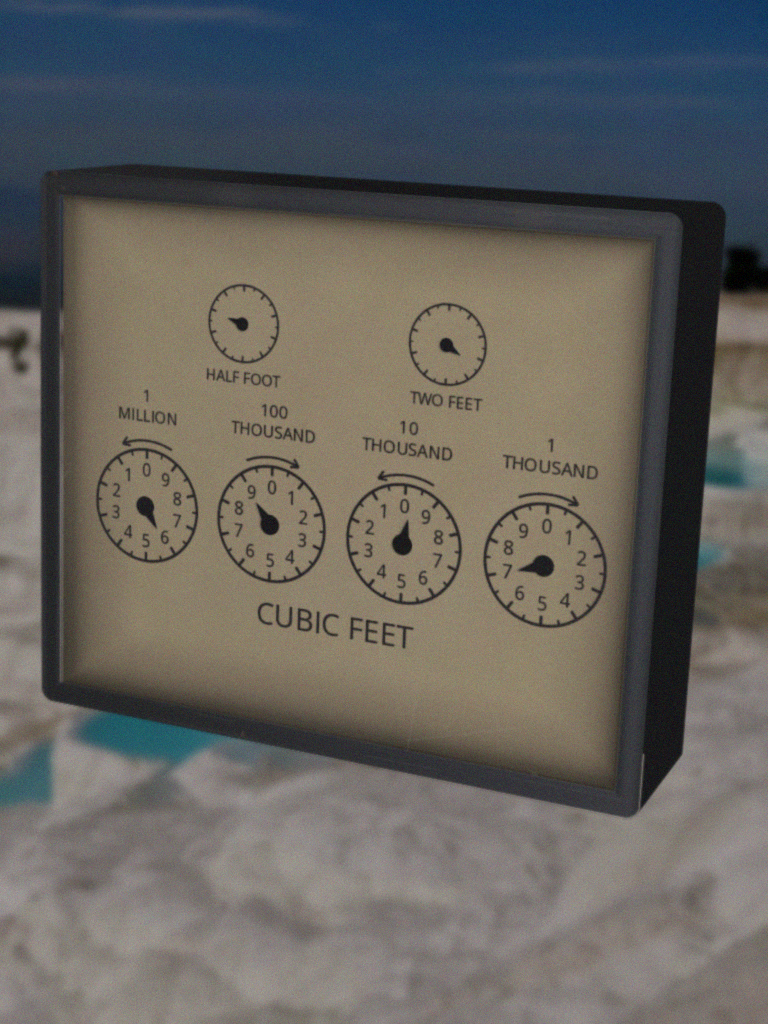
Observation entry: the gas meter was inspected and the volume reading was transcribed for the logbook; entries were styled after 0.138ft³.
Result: 589700ft³
